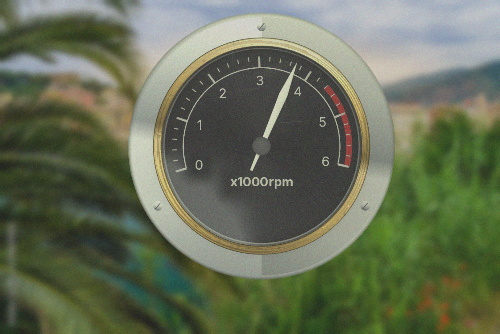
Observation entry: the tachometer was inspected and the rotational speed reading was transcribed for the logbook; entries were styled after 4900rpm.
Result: 3700rpm
